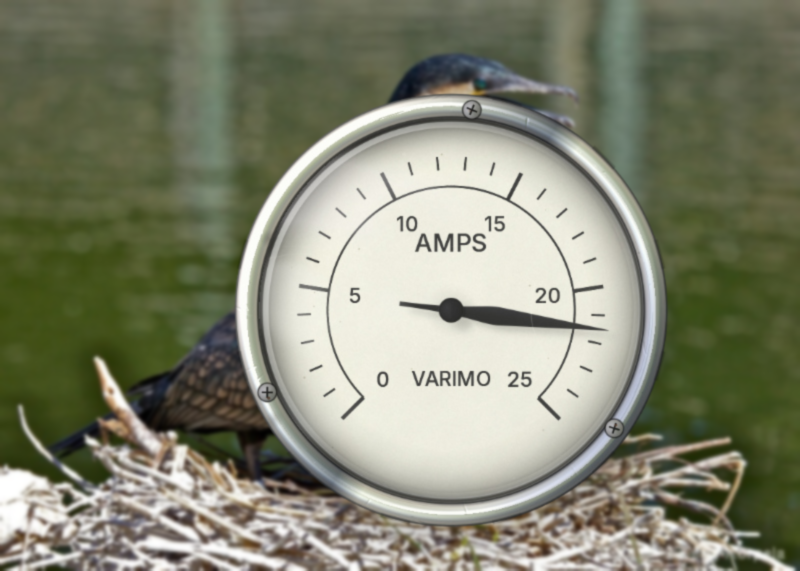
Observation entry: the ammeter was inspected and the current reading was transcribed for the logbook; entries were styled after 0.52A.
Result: 21.5A
